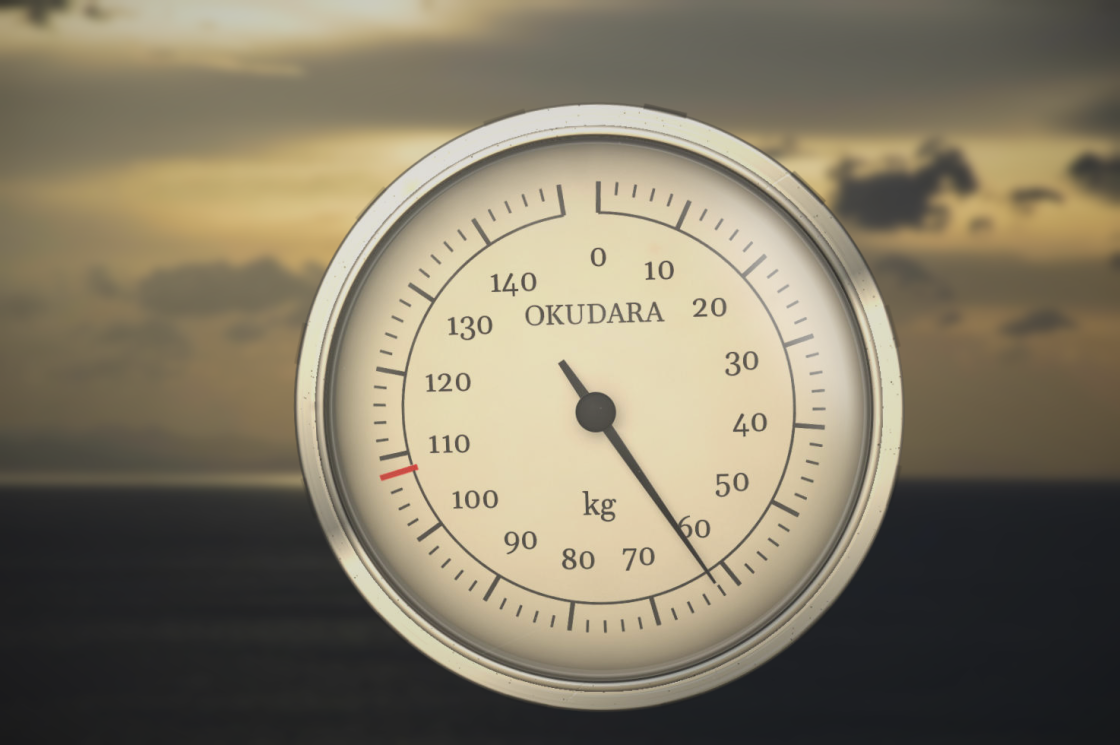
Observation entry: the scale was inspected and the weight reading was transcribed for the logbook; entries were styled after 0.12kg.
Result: 62kg
